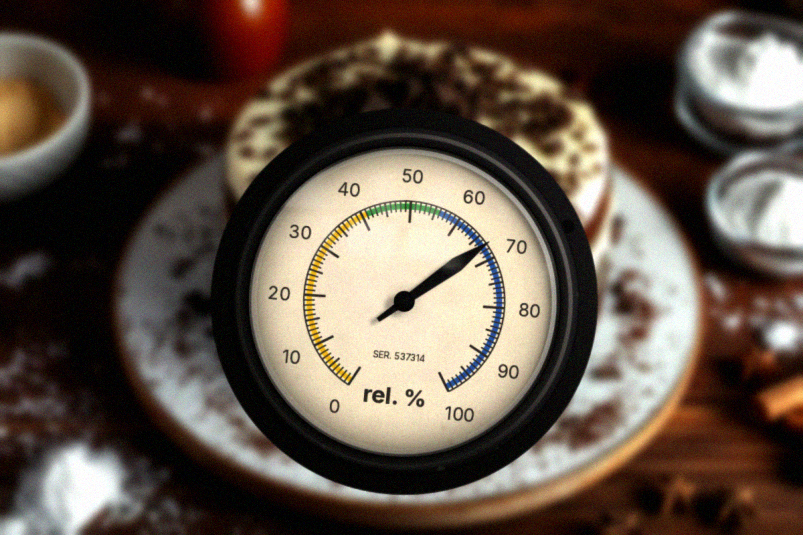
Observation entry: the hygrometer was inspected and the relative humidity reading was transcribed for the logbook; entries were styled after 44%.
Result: 67%
